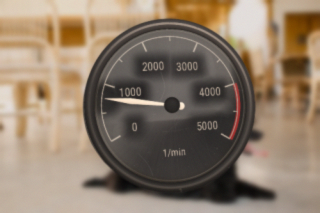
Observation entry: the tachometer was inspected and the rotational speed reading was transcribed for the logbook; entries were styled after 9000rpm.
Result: 750rpm
